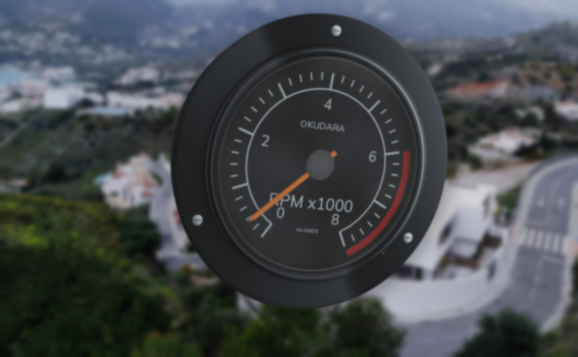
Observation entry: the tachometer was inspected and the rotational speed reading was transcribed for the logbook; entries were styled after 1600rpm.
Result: 400rpm
